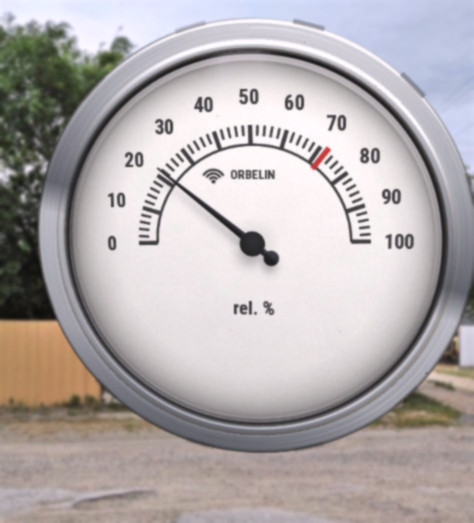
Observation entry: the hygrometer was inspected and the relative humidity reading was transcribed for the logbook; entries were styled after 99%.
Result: 22%
